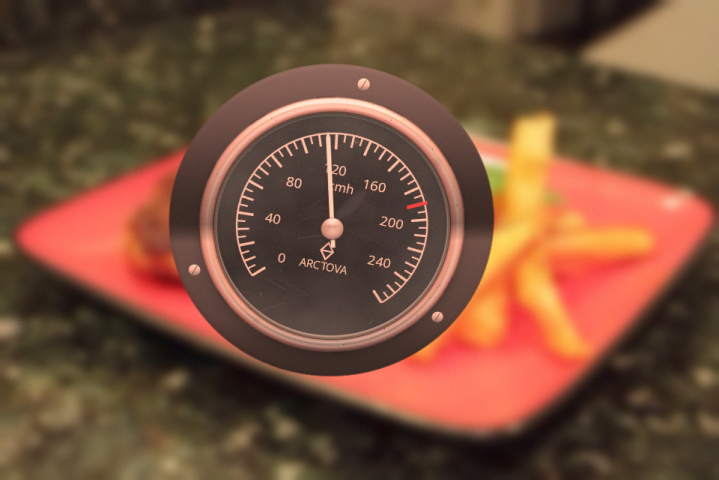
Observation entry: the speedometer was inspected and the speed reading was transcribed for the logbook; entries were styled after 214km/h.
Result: 115km/h
